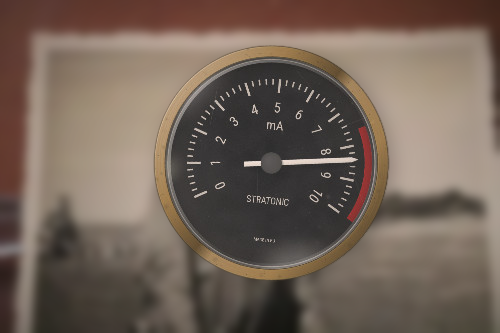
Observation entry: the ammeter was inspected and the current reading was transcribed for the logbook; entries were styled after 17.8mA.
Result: 8.4mA
